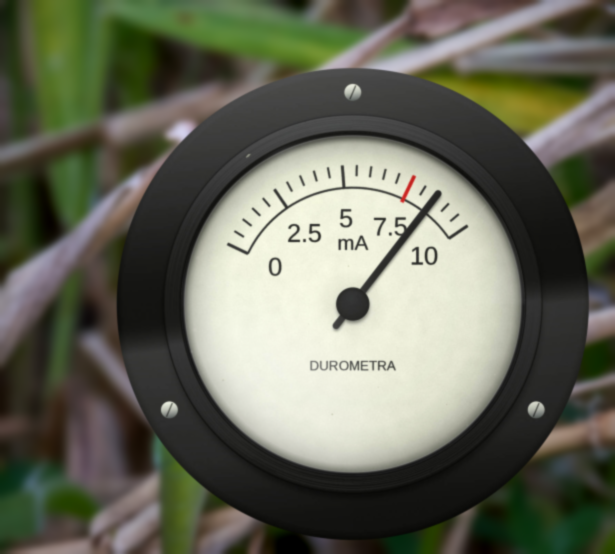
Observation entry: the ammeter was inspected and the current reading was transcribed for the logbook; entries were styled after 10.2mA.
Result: 8.5mA
